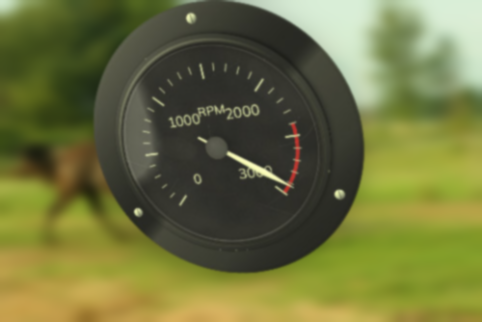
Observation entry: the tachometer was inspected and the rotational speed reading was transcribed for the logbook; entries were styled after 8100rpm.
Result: 2900rpm
